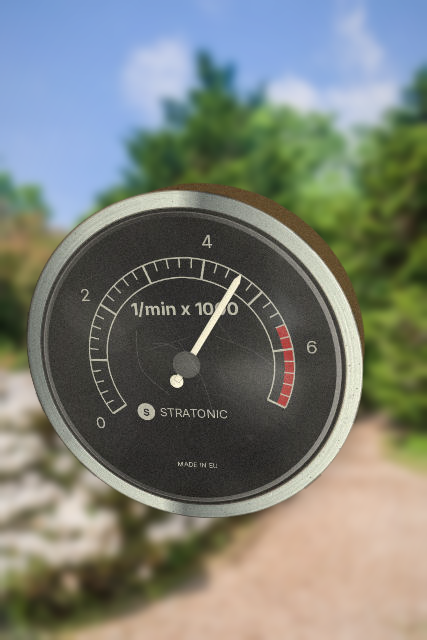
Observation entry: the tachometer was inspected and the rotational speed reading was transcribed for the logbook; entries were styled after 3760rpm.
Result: 4600rpm
